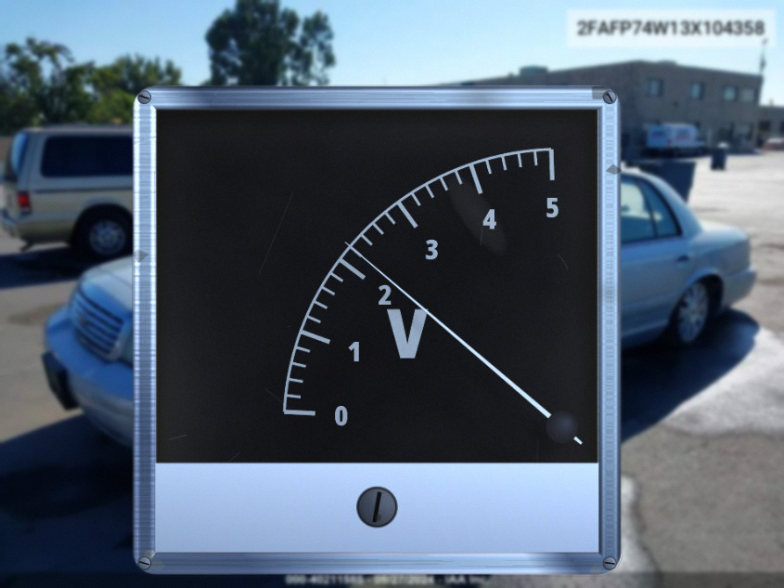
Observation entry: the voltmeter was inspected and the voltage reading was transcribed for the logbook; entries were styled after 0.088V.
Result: 2.2V
